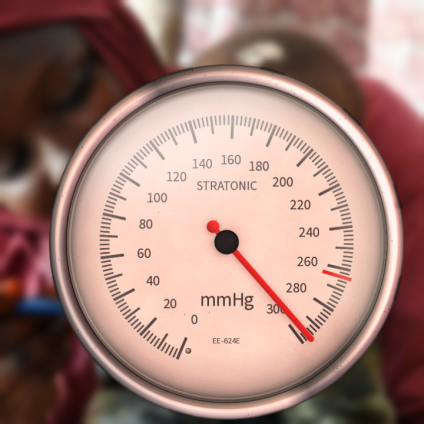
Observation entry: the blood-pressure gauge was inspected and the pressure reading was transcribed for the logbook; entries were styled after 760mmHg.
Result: 296mmHg
